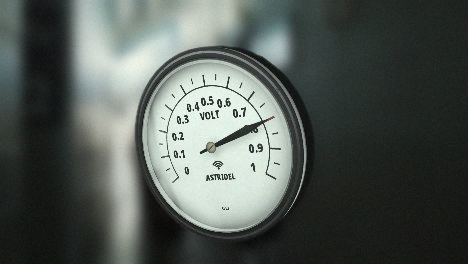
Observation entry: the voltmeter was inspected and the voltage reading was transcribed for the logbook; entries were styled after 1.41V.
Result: 0.8V
